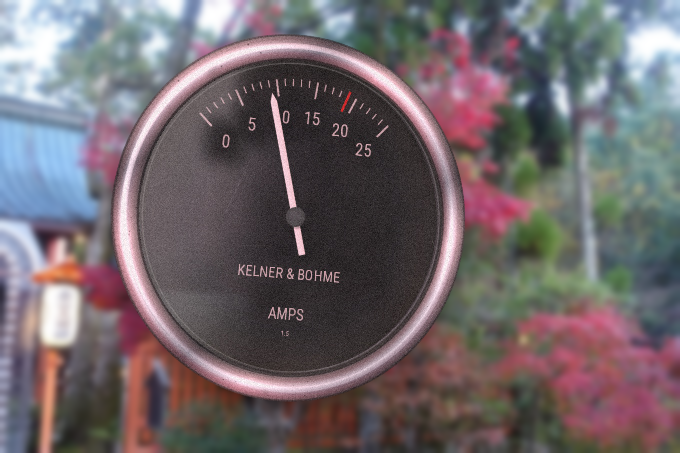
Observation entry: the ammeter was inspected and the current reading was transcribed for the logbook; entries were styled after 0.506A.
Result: 9A
